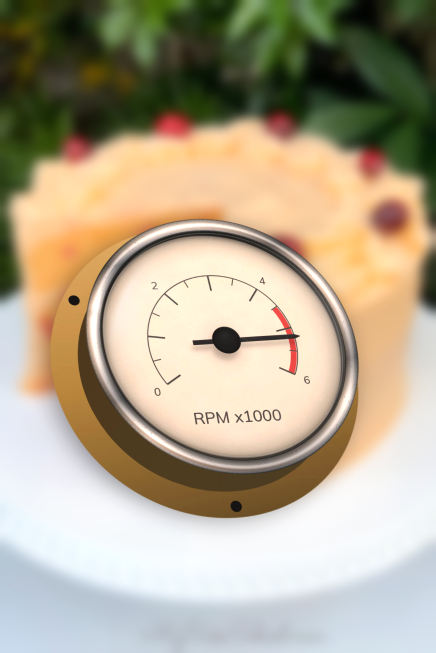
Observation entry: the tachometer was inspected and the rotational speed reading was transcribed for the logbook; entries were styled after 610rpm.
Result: 5250rpm
